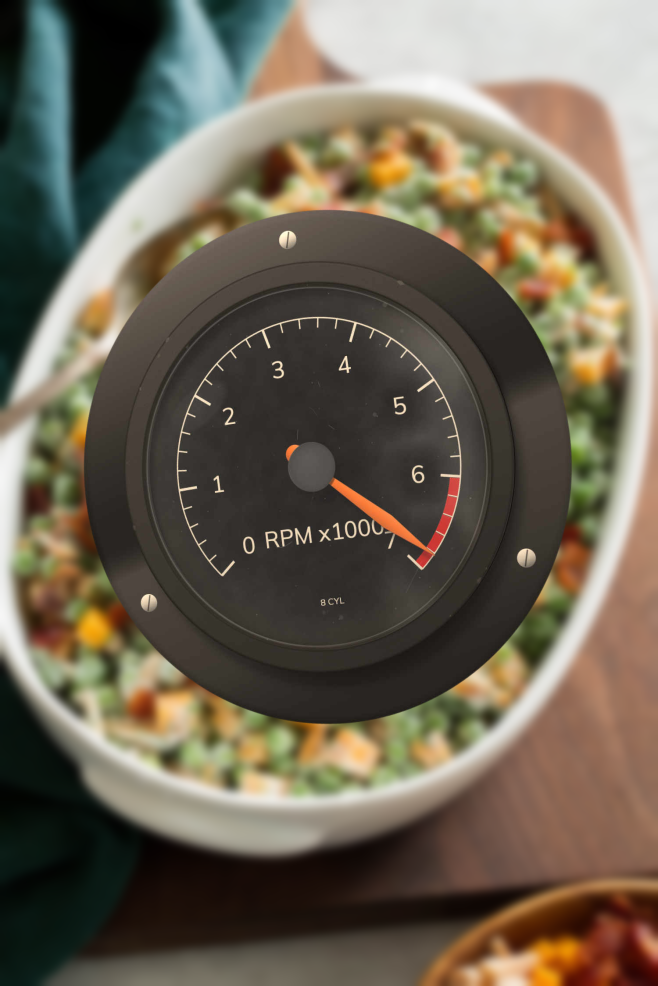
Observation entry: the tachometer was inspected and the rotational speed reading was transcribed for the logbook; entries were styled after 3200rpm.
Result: 6800rpm
